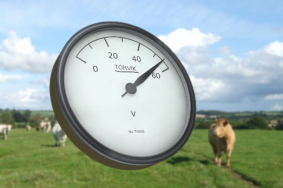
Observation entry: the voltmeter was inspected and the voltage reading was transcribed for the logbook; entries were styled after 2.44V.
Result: 55V
